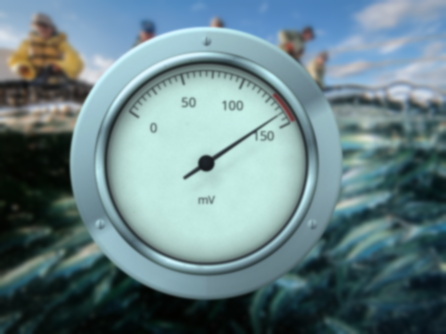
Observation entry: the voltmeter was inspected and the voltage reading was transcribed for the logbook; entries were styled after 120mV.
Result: 140mV
